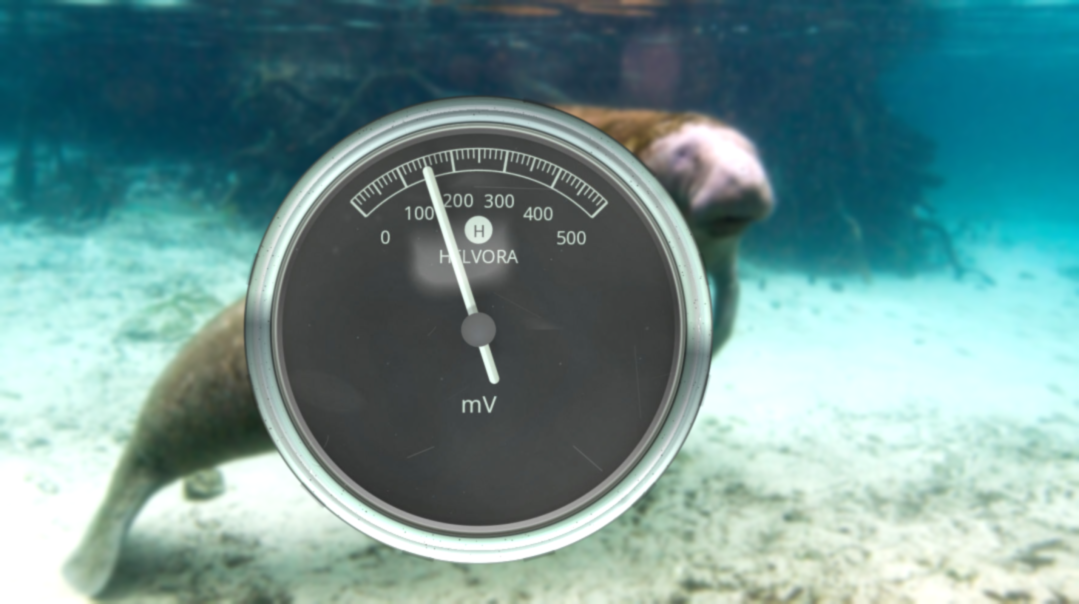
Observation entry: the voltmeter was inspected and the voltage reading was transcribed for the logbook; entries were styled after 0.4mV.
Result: 150mV
